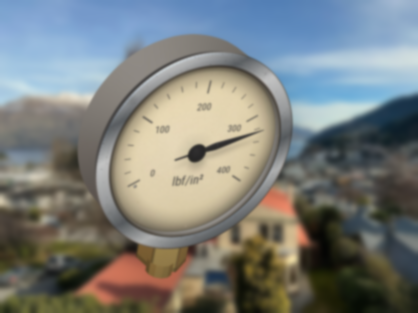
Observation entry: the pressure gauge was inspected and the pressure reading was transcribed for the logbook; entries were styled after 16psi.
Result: 320psi
